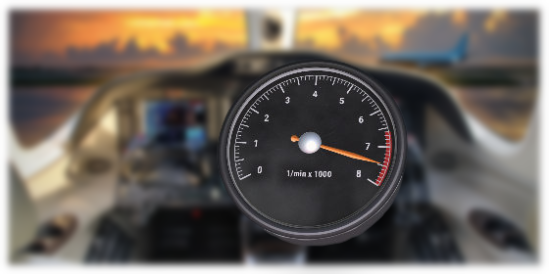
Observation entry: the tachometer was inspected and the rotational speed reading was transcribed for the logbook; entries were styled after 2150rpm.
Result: 7500rpm
